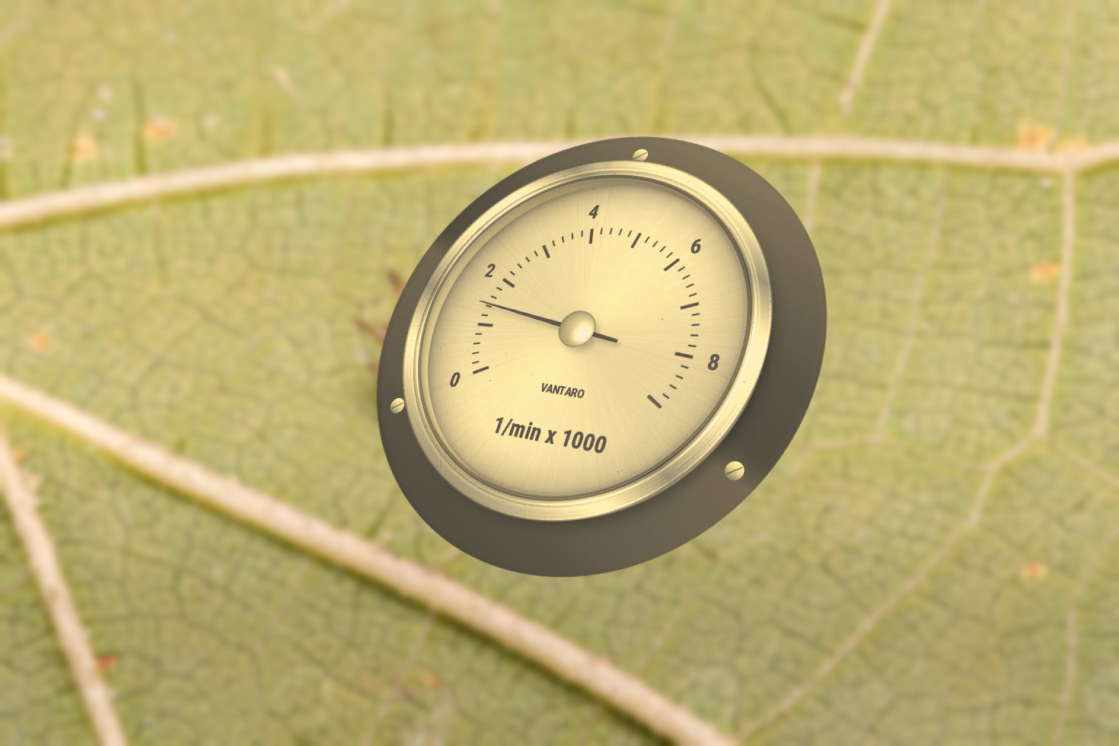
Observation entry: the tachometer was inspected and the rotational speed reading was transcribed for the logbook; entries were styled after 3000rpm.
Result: 1400rpm
